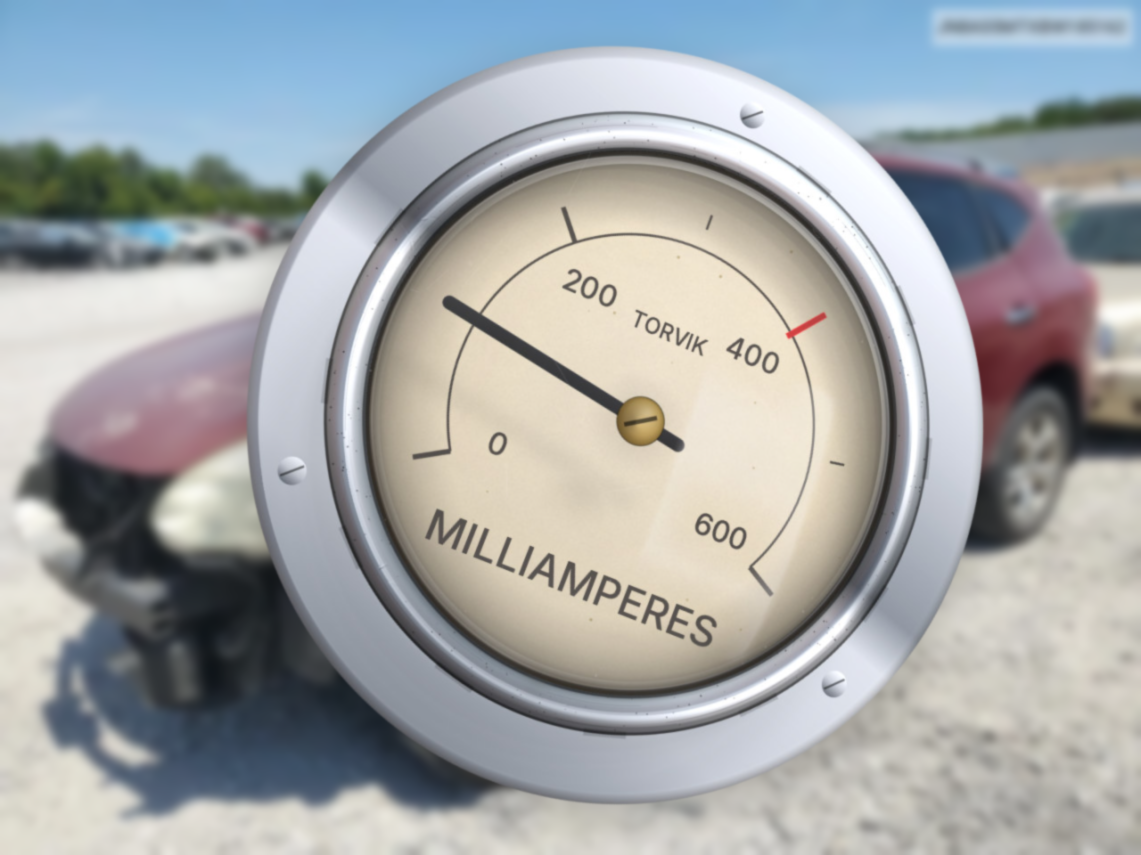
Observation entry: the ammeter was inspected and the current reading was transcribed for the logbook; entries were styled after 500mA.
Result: 100mA
